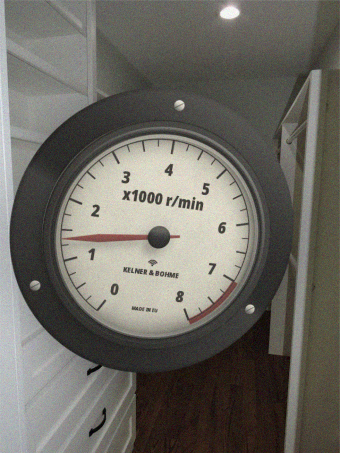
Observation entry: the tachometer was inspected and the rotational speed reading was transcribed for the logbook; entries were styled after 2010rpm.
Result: 1375rpm
